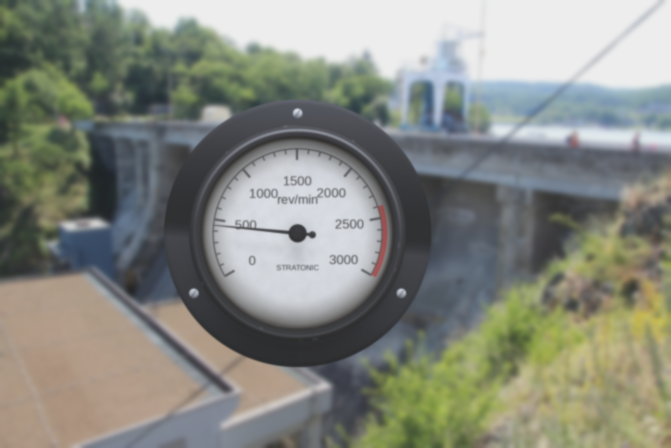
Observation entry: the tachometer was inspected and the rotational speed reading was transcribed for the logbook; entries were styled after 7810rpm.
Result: 450rpm
